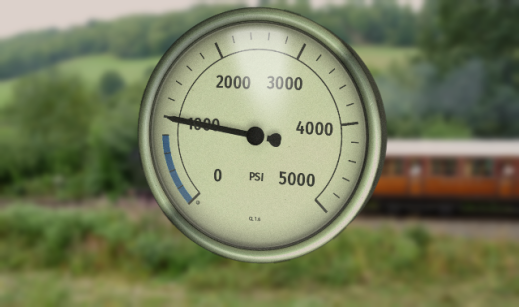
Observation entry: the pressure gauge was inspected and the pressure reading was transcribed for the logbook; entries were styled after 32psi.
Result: 1000psi
